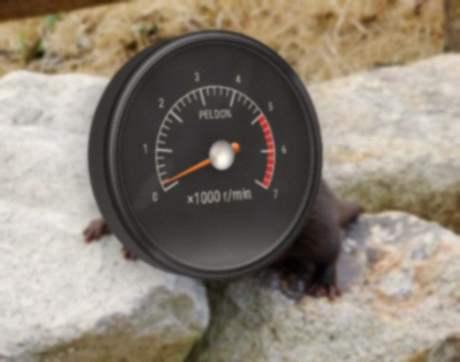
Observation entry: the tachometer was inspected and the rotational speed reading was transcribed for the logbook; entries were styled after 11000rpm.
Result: 200rpm
